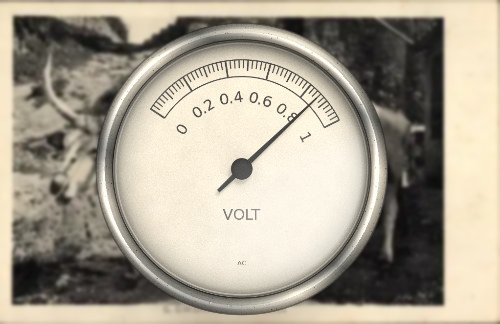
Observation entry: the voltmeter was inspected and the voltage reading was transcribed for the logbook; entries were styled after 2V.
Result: 0.86V
